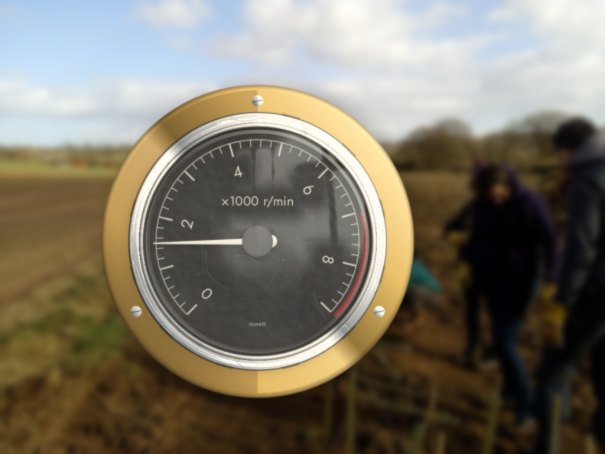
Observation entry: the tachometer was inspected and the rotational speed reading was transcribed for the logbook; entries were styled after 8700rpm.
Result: 1500rpm
